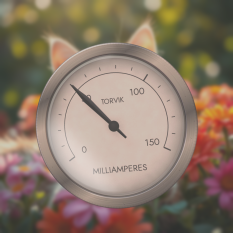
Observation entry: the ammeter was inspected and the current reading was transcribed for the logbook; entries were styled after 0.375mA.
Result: 50mA
